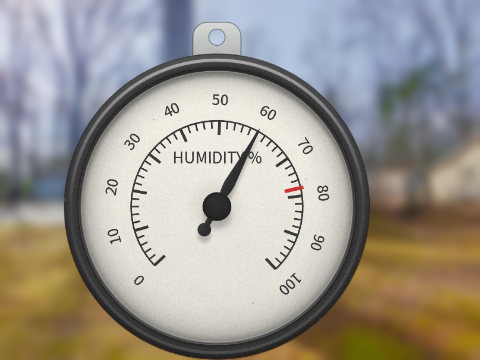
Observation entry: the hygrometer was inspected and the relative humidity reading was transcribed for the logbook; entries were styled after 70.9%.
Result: 60%
